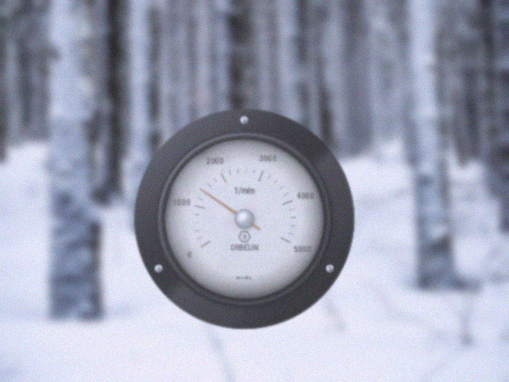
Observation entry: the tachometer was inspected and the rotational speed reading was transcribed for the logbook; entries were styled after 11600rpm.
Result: 1400rpm
